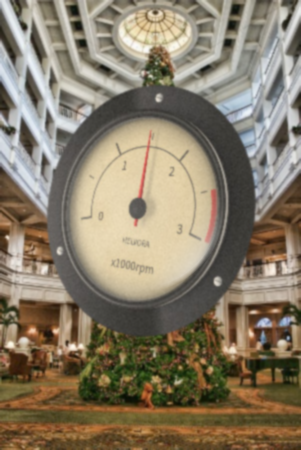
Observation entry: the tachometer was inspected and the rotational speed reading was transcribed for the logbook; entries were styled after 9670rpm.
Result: 1500rpm
